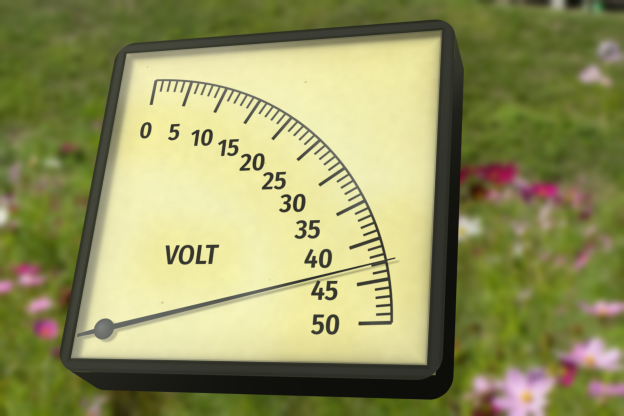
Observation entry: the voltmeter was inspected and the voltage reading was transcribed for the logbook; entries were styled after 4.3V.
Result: 43V
